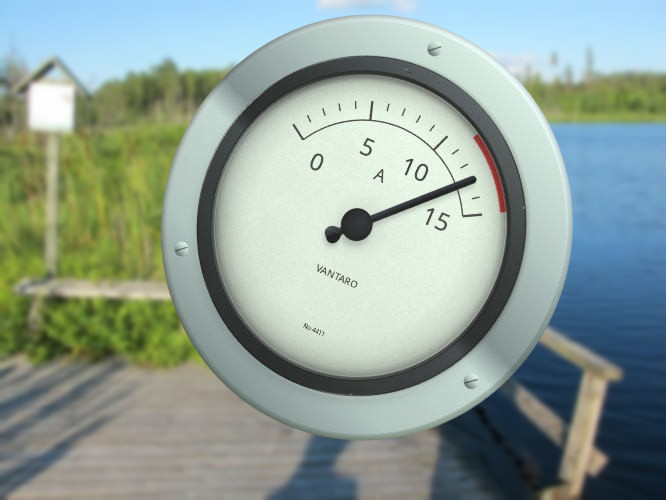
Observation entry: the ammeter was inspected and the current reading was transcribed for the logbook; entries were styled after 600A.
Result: 13A
